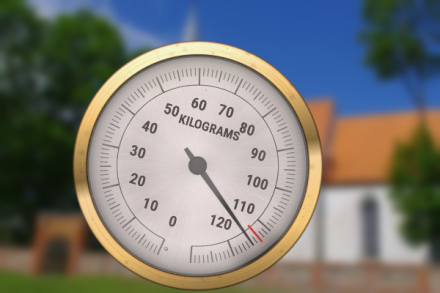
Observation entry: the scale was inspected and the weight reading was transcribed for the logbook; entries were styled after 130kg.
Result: 115kg
